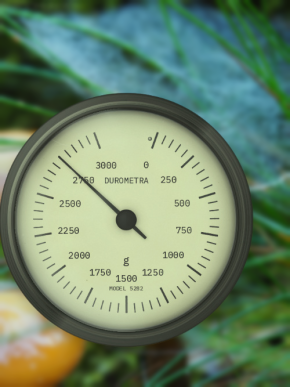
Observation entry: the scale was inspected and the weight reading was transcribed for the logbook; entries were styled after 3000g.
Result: 2750g
